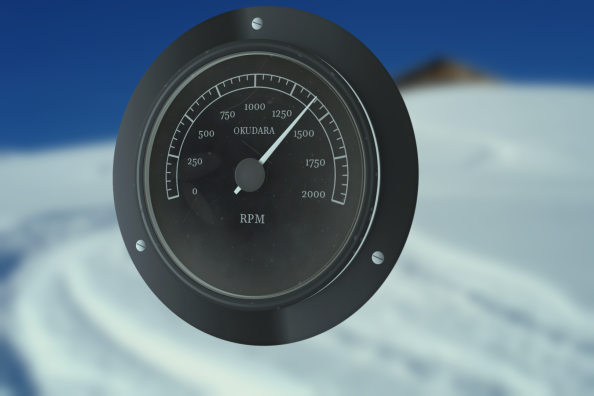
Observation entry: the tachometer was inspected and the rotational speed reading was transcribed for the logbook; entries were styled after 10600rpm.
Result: 1400rpm
